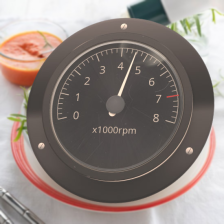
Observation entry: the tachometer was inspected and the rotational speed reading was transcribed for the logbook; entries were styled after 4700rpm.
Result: 4600rpm
